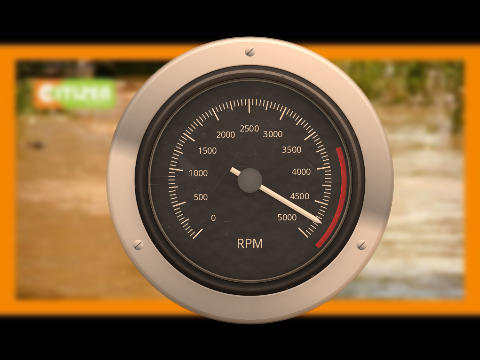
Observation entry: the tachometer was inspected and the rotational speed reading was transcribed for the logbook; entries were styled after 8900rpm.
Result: 4750rpm
